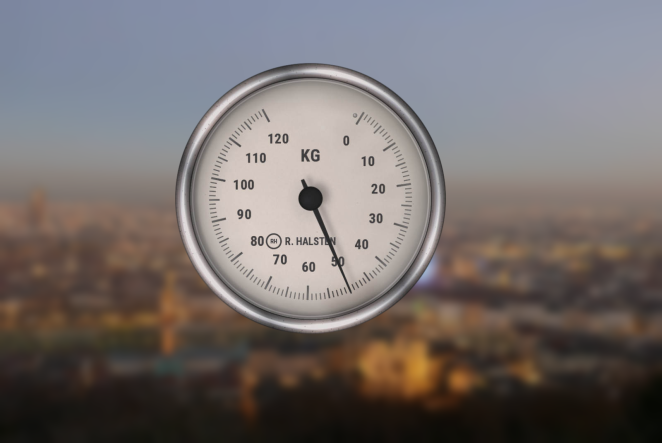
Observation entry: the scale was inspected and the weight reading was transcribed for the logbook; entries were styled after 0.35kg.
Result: 50kg
